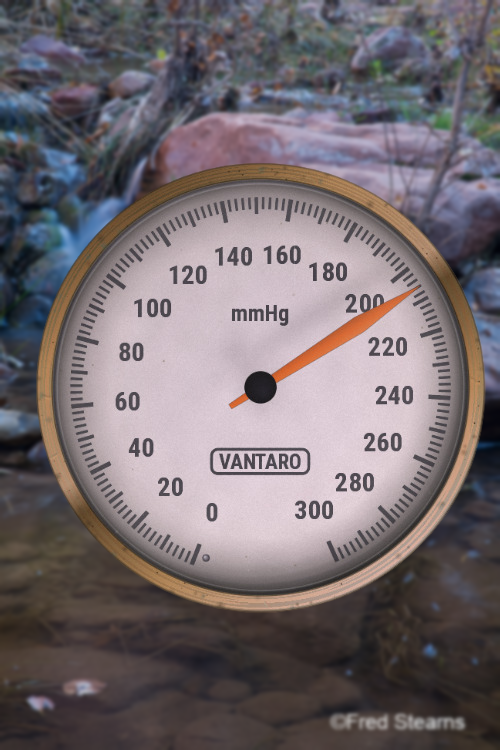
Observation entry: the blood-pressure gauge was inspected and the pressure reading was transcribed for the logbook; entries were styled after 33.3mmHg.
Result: 206mmHg
